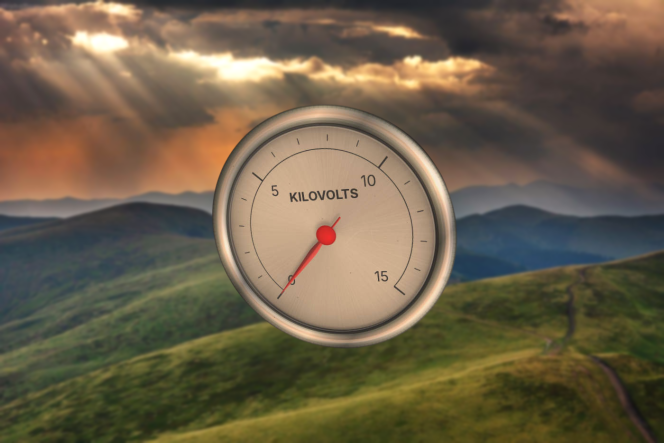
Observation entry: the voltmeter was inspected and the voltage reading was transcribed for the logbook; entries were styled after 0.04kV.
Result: 0kV
